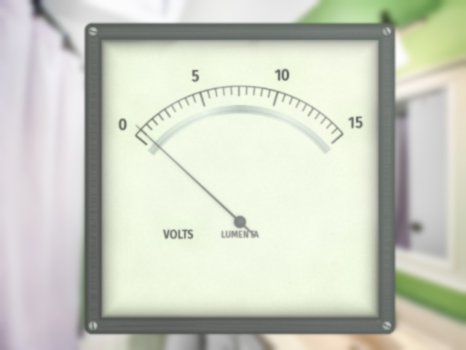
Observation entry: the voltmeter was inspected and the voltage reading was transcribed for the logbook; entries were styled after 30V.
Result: 0.5V
